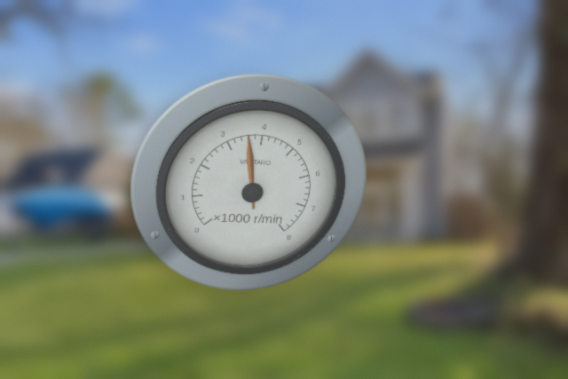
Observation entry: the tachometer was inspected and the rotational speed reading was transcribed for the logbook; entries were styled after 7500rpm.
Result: 3600rpm
